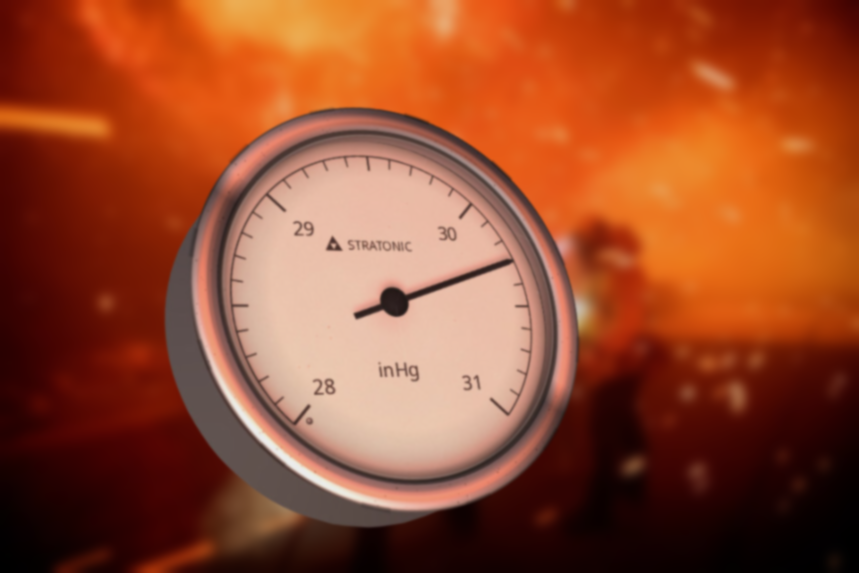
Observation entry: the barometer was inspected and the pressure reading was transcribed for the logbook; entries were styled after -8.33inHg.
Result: 30.3inHg
